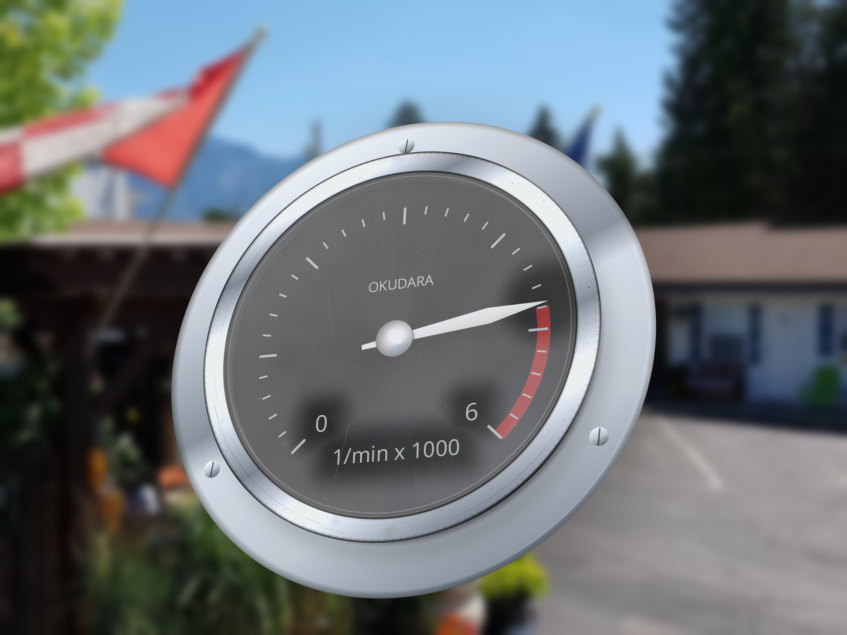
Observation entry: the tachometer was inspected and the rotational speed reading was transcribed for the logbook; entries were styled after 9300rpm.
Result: 4800rpm
